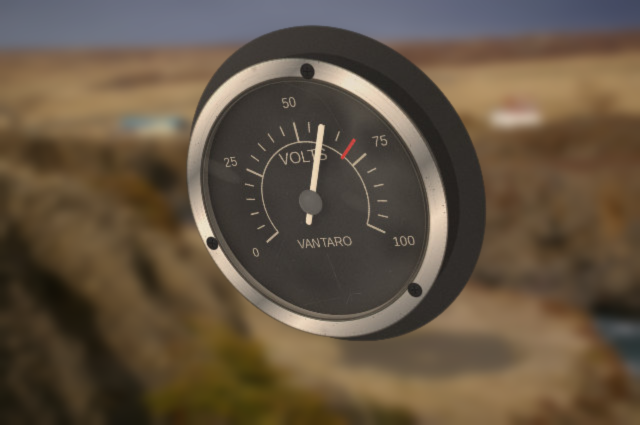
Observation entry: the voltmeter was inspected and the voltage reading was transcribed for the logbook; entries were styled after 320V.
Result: 60V
